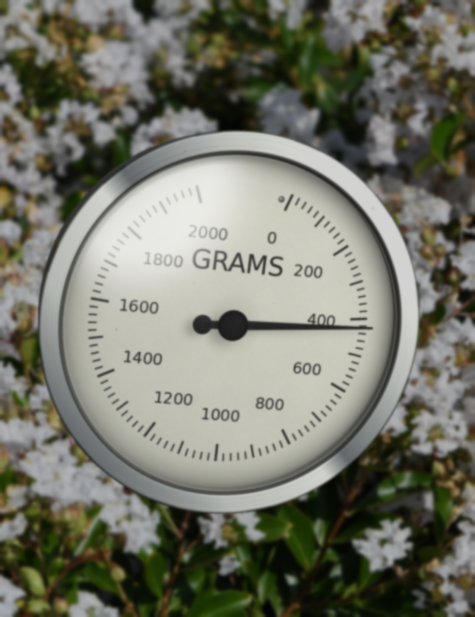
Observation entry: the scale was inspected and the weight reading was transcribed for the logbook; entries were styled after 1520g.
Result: 420g
